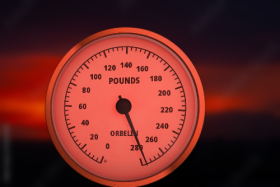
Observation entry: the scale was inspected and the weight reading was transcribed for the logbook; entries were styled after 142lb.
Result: 276lb
